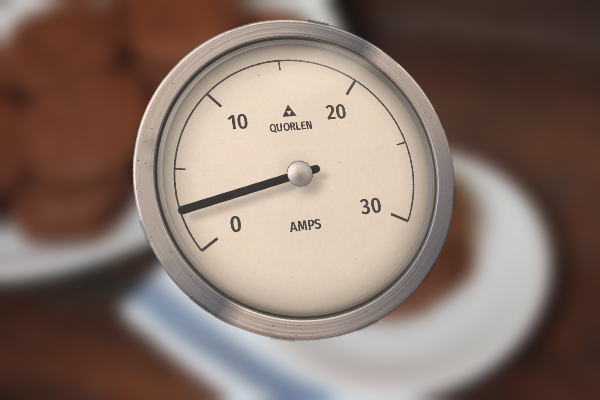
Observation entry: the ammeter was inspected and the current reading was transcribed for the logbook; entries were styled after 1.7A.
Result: 2.5A
